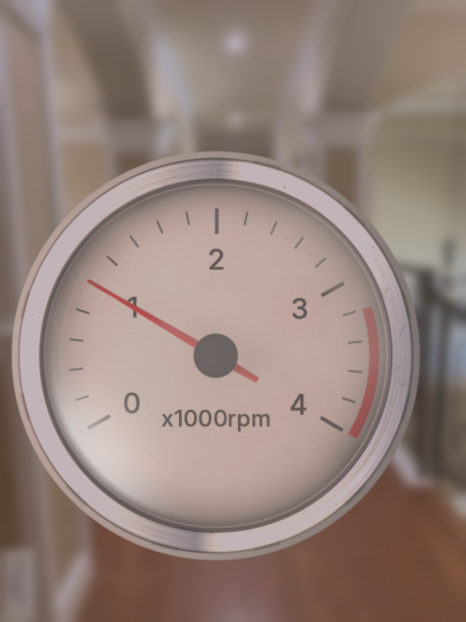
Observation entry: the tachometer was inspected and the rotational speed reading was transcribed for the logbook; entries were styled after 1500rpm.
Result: 1000rpm
